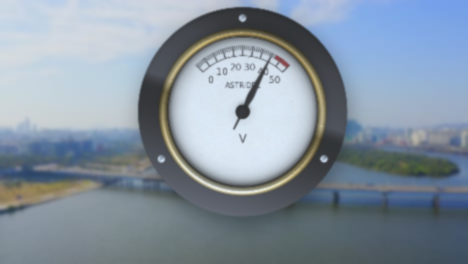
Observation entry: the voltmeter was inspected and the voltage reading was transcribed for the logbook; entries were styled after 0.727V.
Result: 40V
